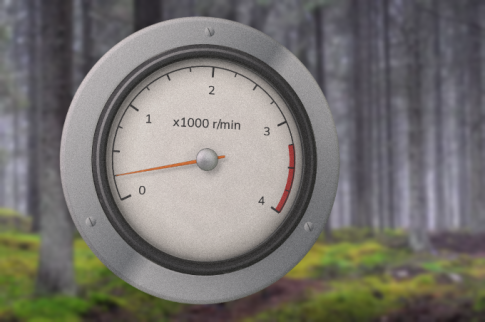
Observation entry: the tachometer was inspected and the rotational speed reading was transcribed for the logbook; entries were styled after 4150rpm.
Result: 250rpm
